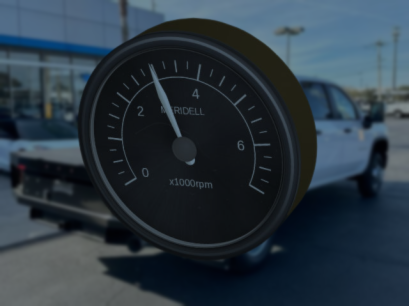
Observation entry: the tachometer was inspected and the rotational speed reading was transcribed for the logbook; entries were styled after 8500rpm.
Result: 3000rpm
